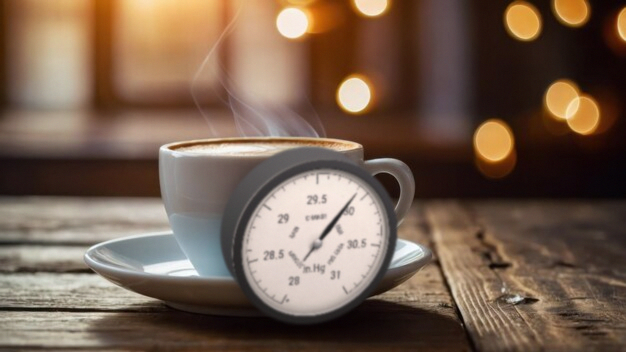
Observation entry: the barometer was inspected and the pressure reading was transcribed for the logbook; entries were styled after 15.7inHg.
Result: 29.9inHg
